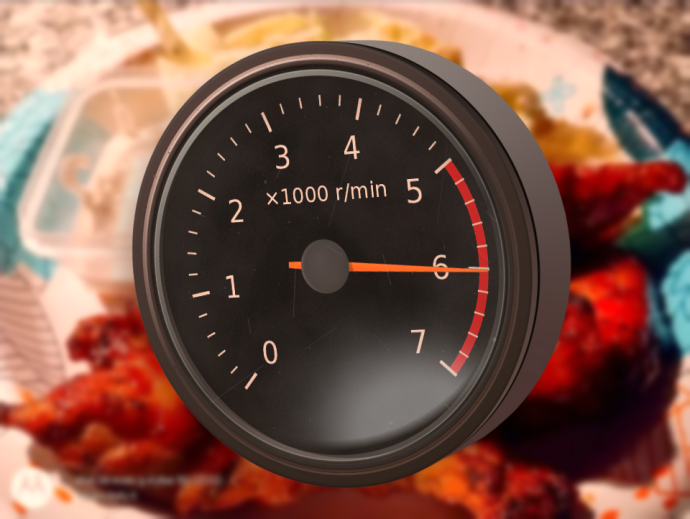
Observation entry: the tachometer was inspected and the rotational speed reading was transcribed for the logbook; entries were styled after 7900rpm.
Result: 6000rpm
